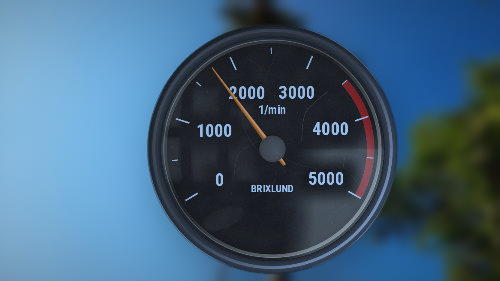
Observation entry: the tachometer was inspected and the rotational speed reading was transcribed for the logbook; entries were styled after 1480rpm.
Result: 1750rpm
